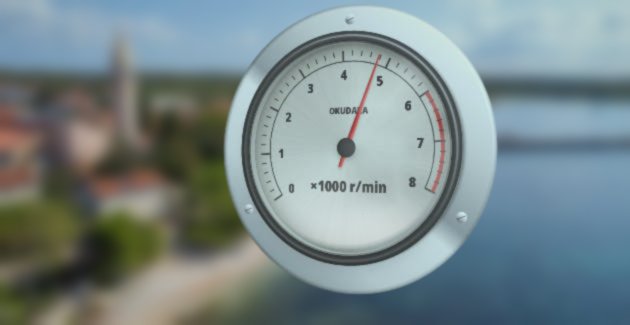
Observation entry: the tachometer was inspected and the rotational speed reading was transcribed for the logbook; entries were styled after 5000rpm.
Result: 4800rpm
